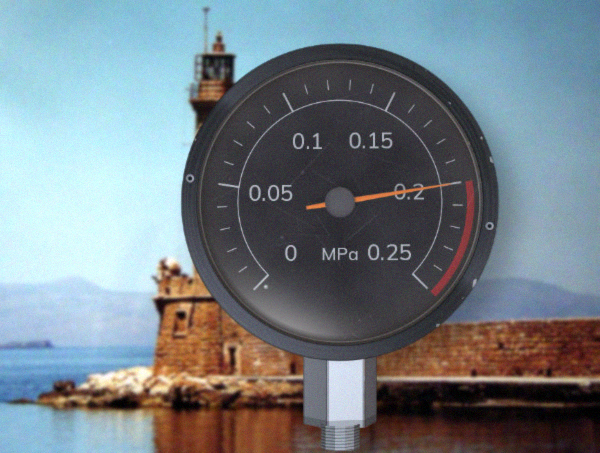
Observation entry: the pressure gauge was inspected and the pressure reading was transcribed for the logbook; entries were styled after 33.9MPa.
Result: 0.2MPa
